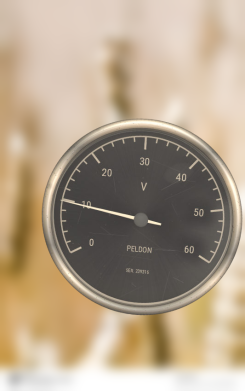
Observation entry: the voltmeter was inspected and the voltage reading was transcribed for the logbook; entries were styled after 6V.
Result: 10V
